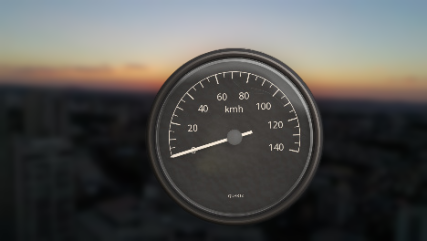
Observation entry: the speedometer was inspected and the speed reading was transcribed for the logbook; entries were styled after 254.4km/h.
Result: 0km/h
